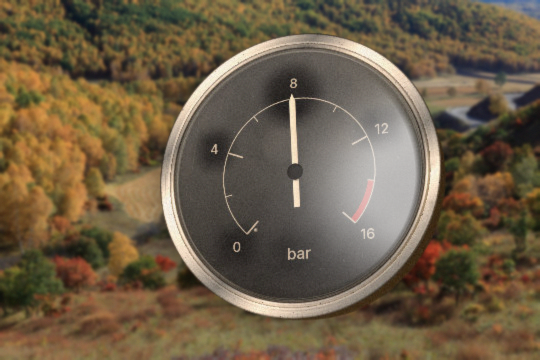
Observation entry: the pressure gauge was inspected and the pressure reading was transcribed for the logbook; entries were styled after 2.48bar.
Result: 8bar
